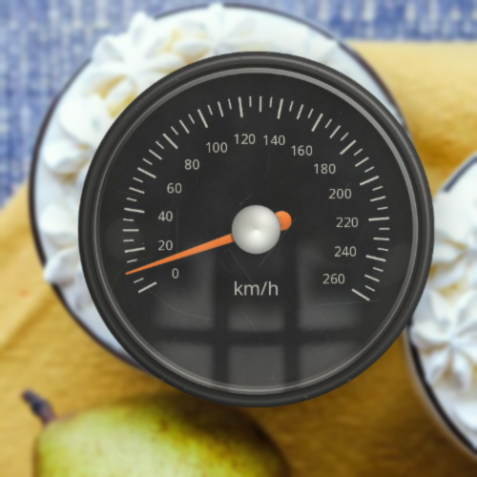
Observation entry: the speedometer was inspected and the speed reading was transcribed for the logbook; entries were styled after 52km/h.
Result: 10km/h
